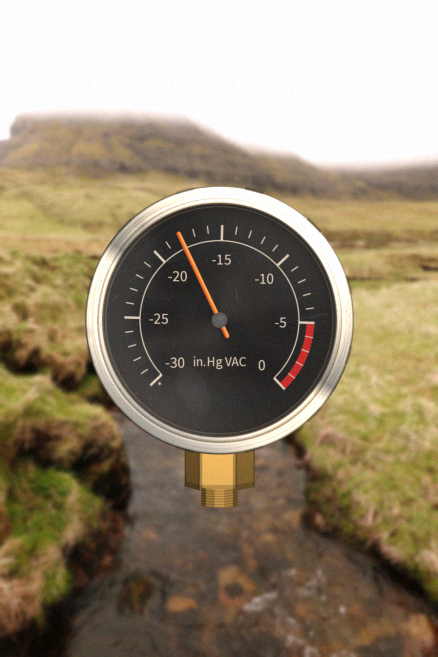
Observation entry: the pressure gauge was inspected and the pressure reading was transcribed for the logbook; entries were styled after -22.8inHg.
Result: -18inHg
